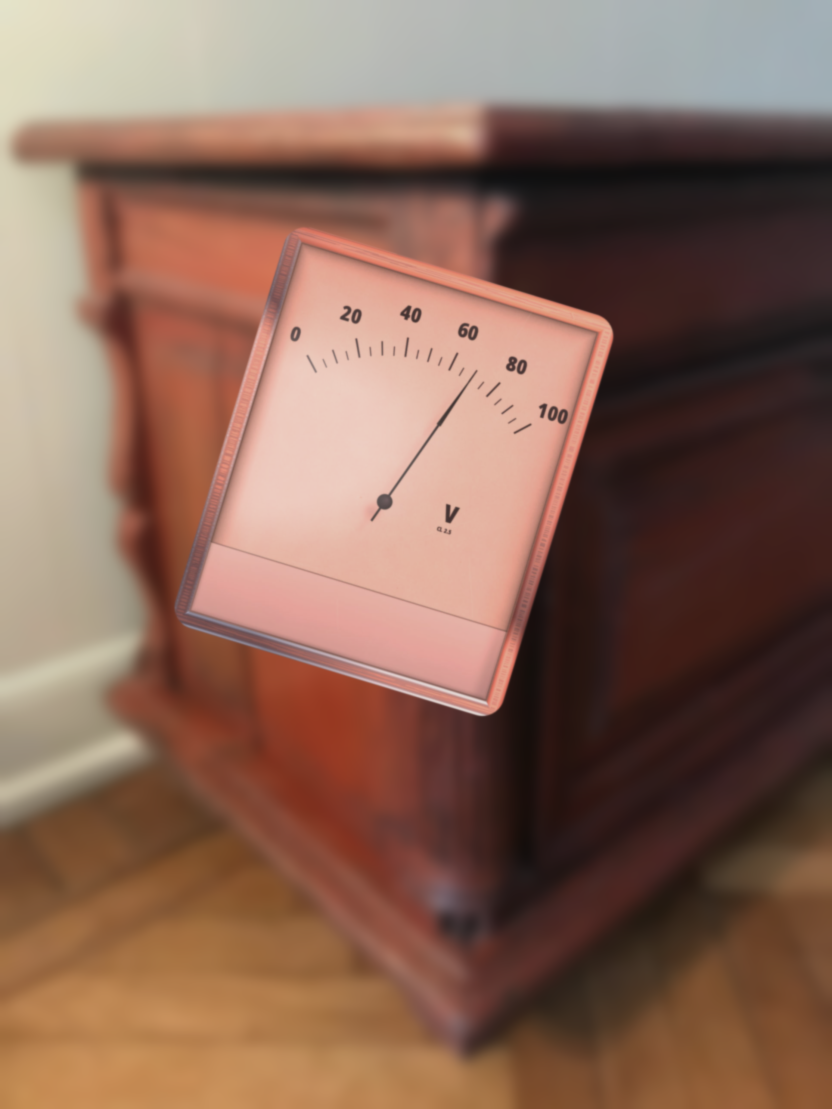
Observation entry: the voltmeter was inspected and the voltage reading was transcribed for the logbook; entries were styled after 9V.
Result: 70V
